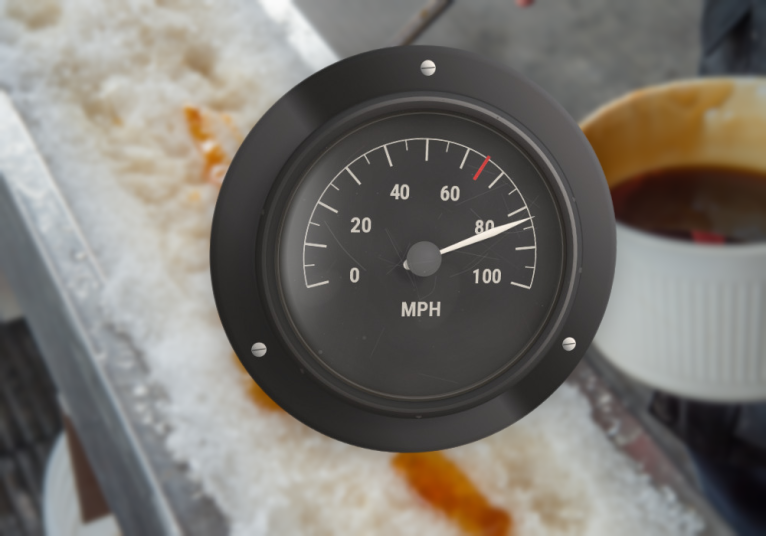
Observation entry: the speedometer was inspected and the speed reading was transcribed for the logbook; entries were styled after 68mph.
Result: 82.5mph
